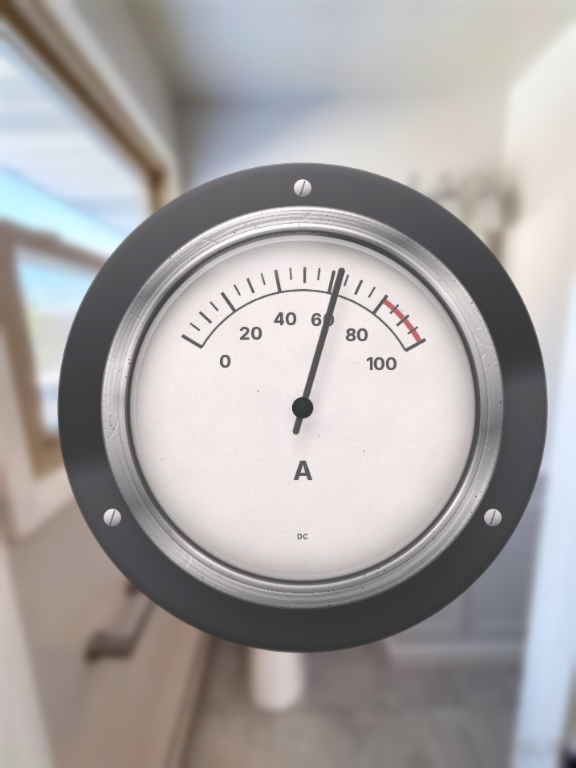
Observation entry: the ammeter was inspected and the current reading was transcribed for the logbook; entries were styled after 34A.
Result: 62.5A
